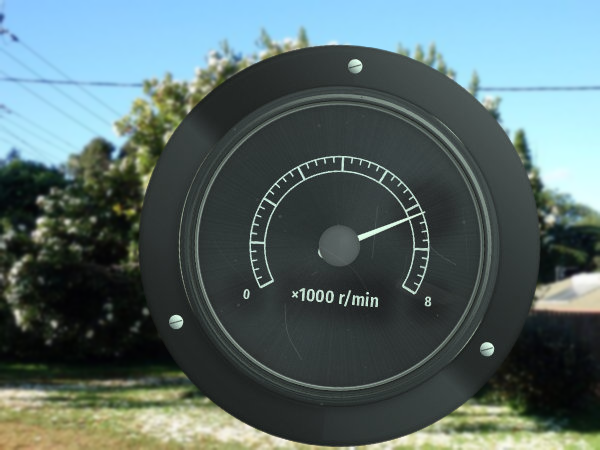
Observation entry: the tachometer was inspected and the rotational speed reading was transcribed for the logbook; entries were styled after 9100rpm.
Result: 6200rpm
